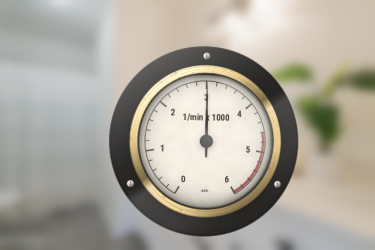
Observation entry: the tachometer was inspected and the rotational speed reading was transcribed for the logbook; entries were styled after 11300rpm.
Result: 3000rpm
